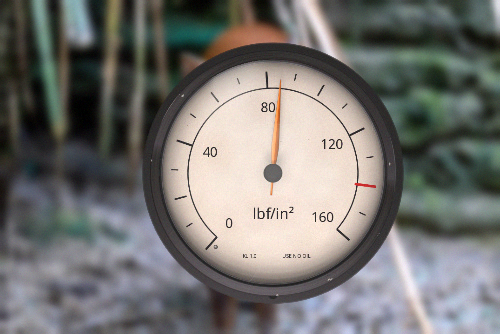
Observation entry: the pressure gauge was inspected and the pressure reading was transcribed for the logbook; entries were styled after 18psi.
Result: 85psi
